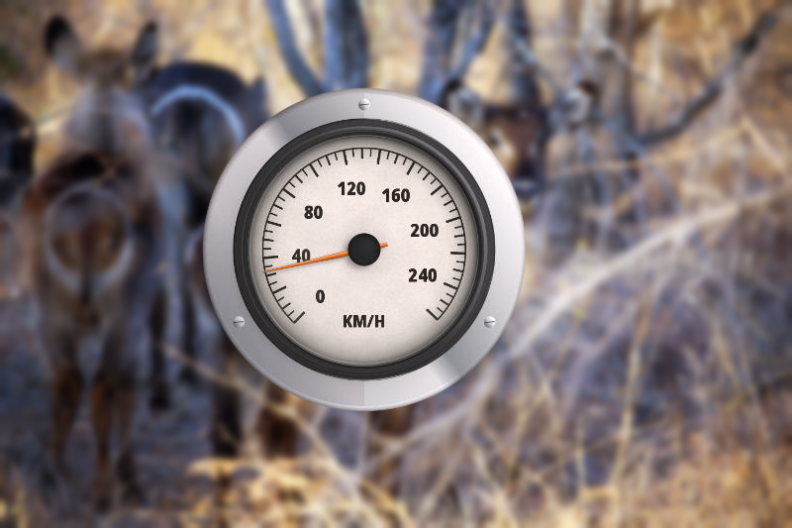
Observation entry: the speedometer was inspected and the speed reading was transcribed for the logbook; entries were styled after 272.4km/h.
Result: 32.5km/h
